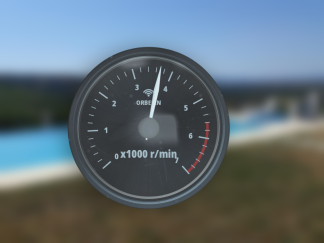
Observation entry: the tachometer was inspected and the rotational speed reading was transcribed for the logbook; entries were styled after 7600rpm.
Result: 3700rpm
